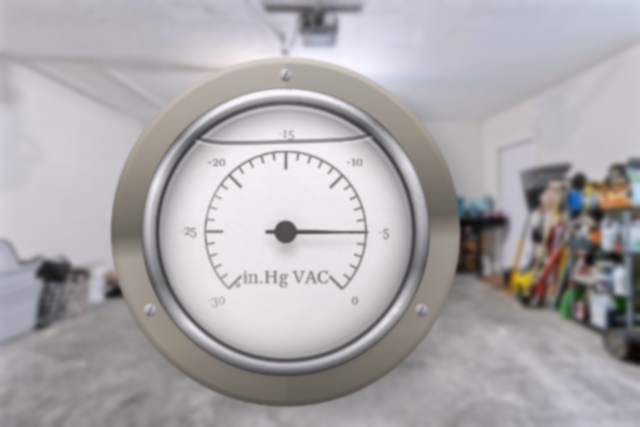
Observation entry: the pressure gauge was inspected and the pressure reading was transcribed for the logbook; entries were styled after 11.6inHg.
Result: -5inHg
